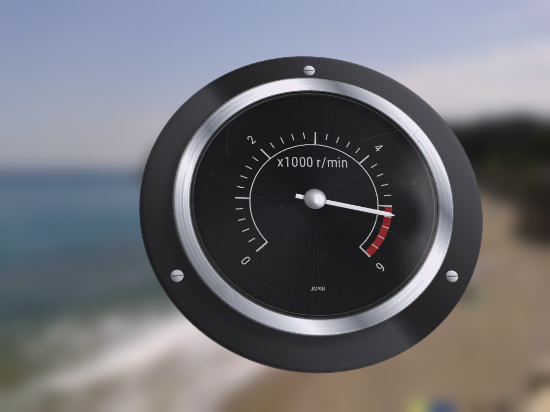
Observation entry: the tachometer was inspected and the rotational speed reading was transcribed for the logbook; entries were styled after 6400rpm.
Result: 5200rpm
